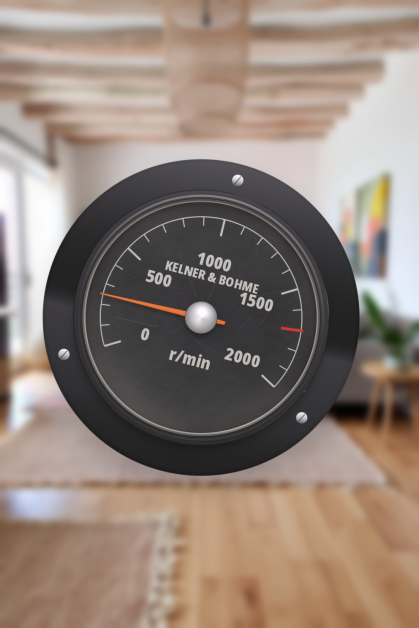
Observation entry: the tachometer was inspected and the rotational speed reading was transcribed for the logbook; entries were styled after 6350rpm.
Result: 250rpm
